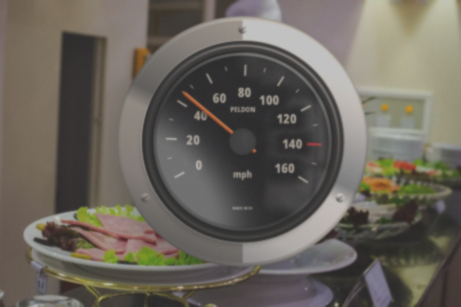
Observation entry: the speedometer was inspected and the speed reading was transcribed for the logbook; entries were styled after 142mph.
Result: 45mph
